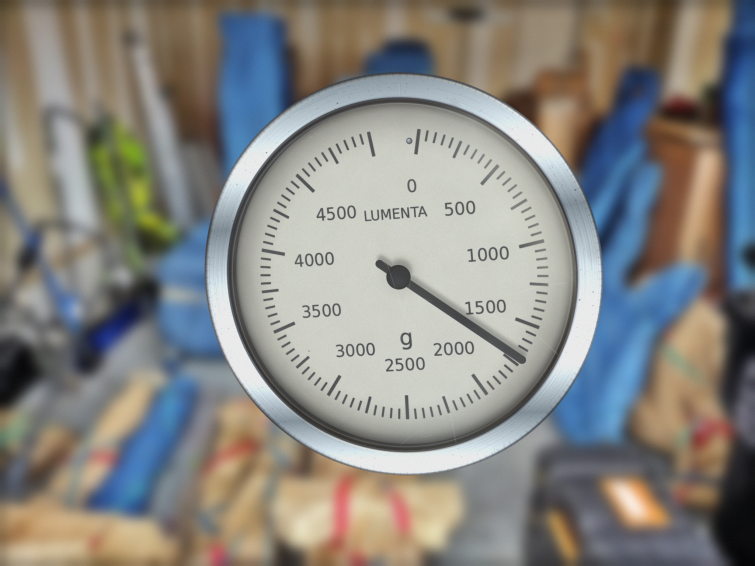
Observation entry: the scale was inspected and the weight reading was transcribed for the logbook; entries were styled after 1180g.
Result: 1700g
